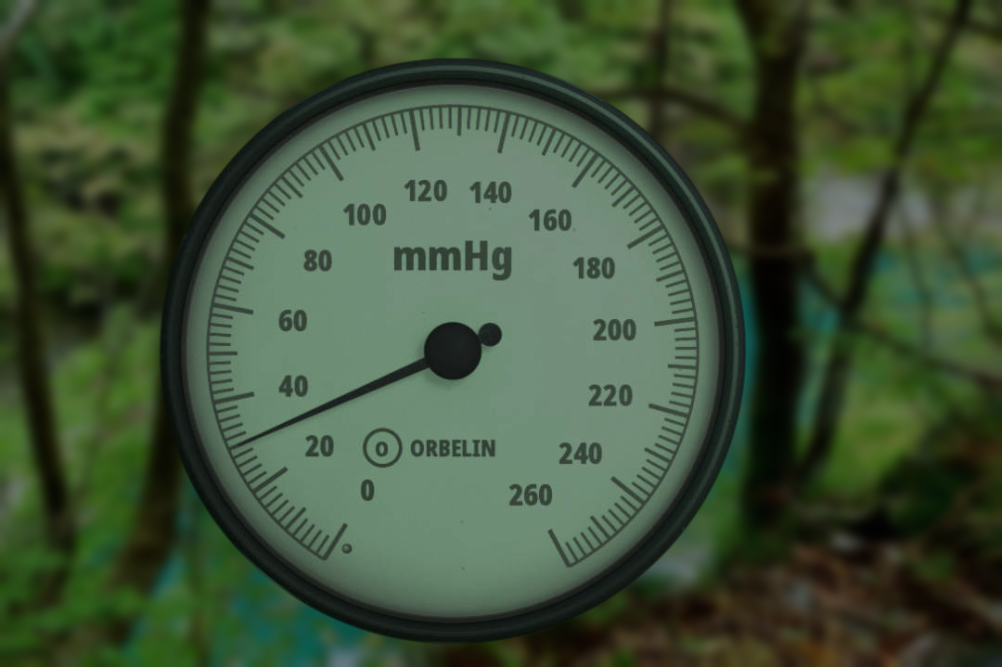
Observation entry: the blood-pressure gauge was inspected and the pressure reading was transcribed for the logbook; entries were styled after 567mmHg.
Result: 30mmHg
